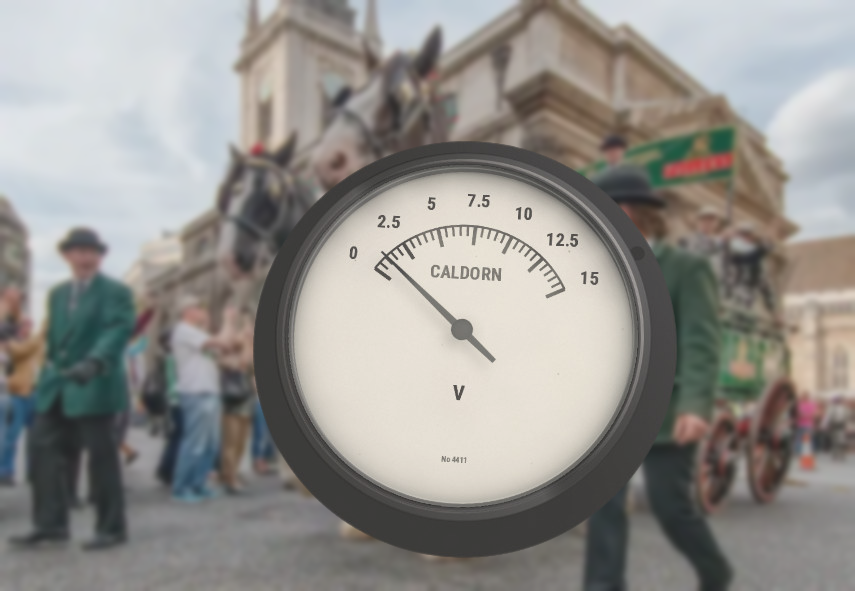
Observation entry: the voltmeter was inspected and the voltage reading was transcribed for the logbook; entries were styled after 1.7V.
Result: 1V
